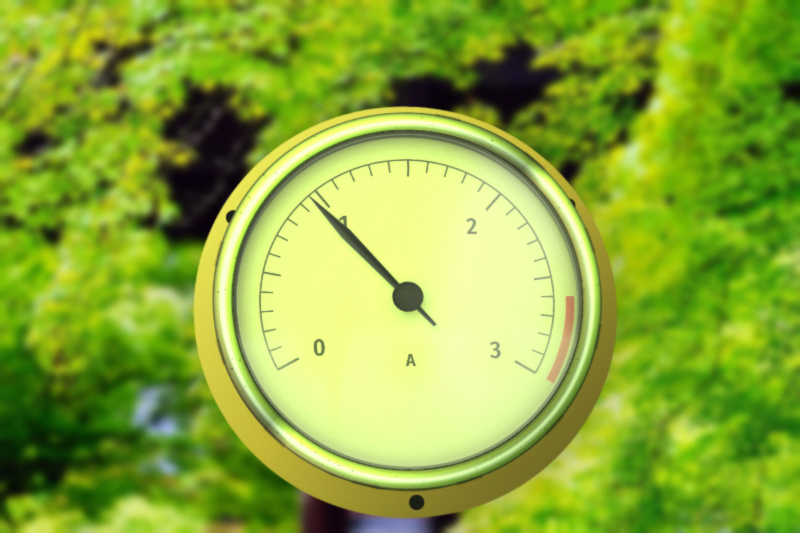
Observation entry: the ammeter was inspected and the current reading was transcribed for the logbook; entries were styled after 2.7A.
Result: 0.95A
